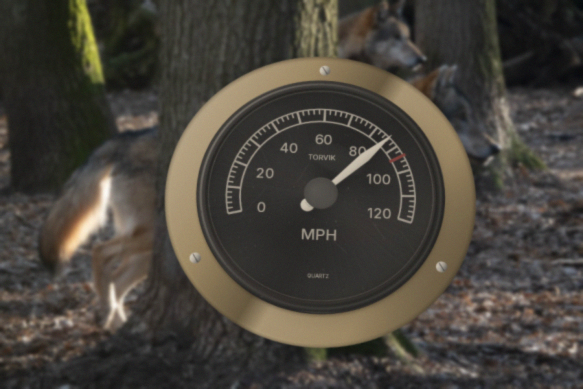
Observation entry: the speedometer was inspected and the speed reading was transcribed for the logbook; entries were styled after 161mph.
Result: 86mph
